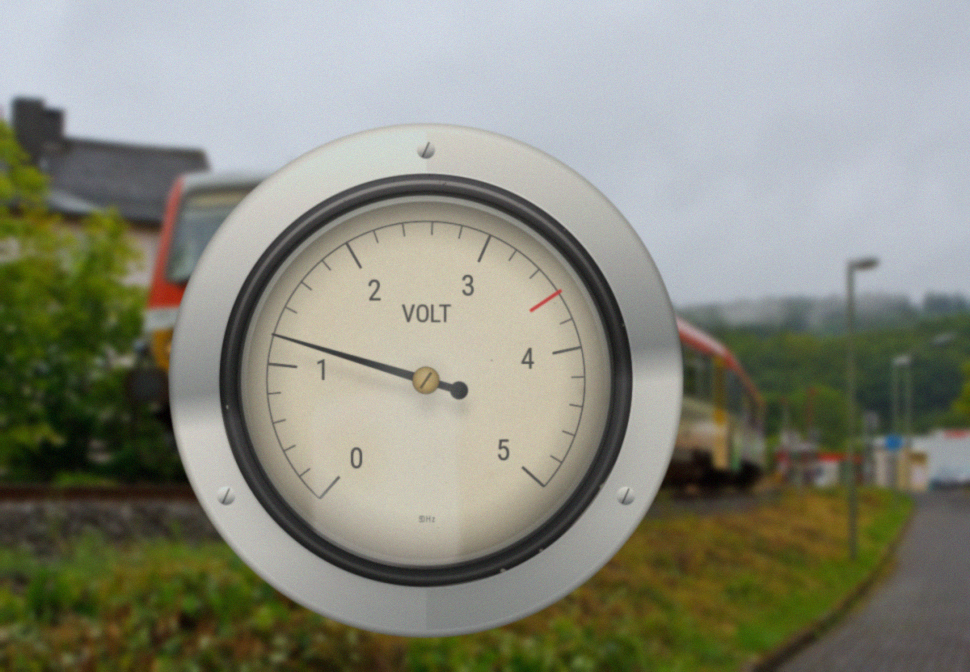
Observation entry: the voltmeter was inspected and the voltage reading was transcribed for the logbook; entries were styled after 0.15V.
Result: 1.2V
